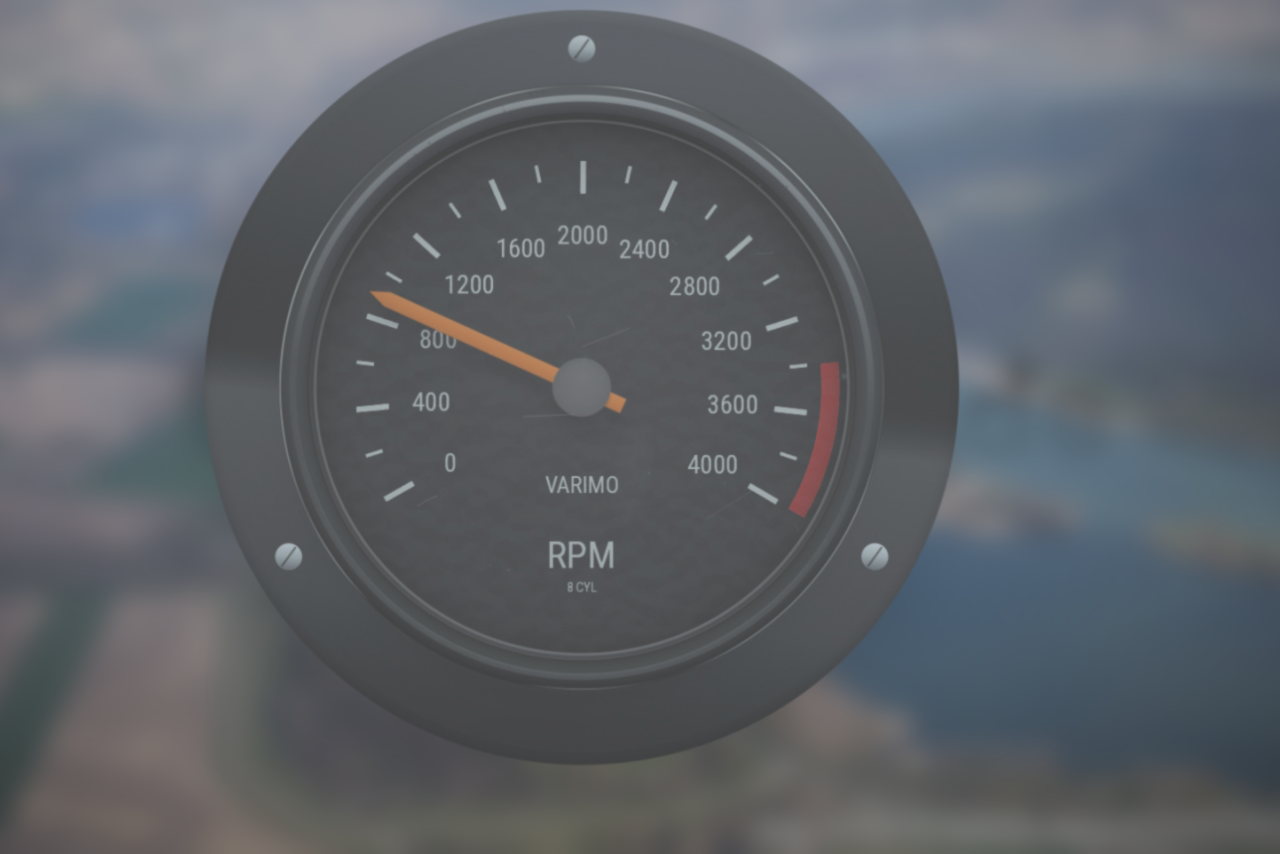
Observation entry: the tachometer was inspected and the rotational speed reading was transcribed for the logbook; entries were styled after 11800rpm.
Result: 900rpm
